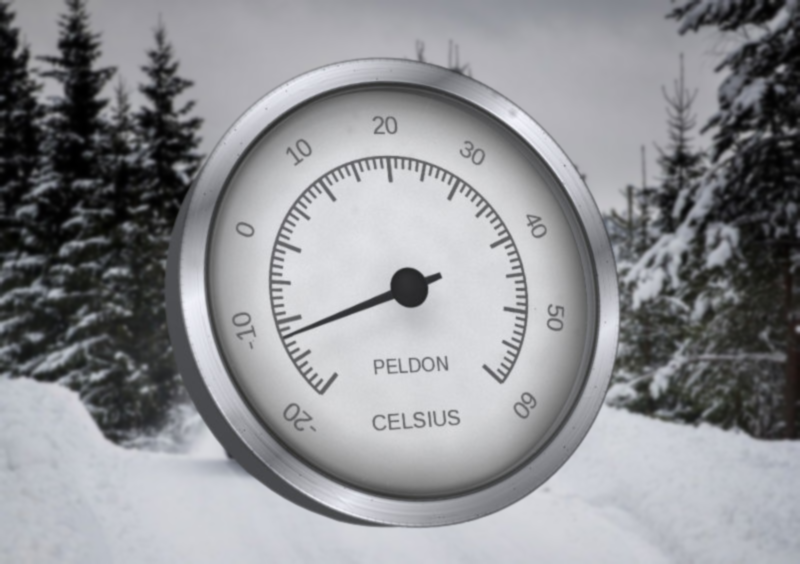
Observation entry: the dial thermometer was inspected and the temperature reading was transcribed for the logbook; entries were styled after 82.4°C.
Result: -12°C
